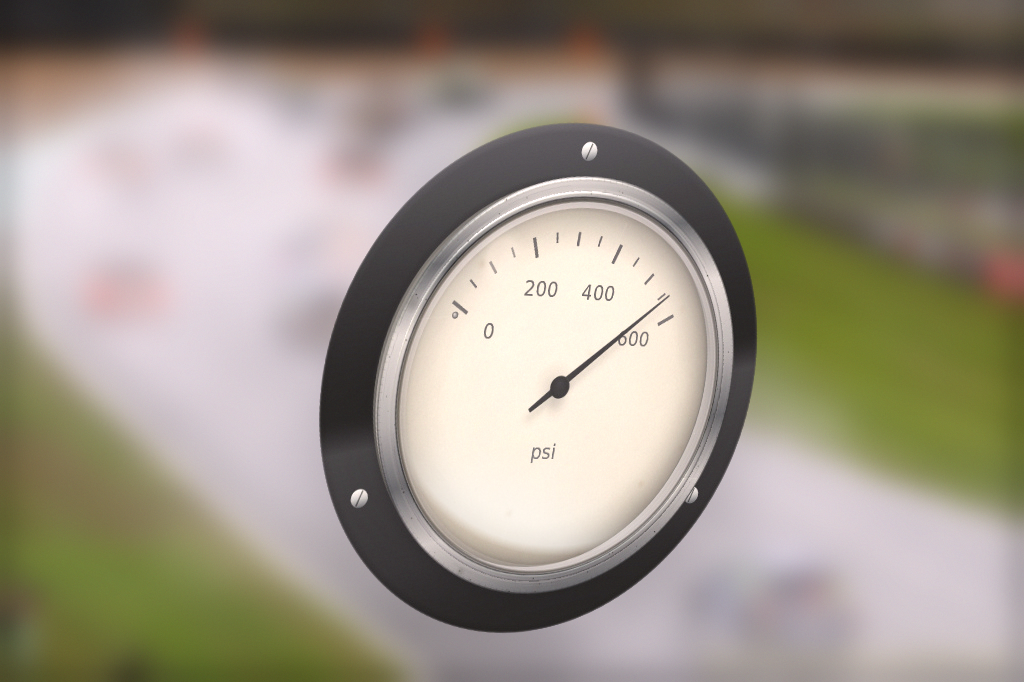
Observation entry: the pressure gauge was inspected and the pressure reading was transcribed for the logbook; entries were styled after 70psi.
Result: 550psi
